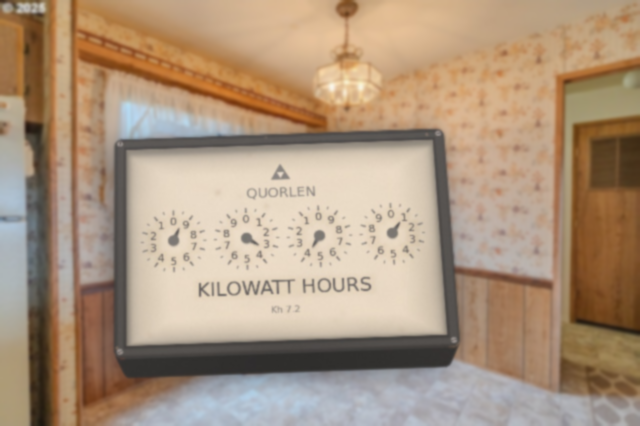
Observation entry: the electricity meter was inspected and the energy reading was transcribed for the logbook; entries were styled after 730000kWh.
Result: 9341kWh
